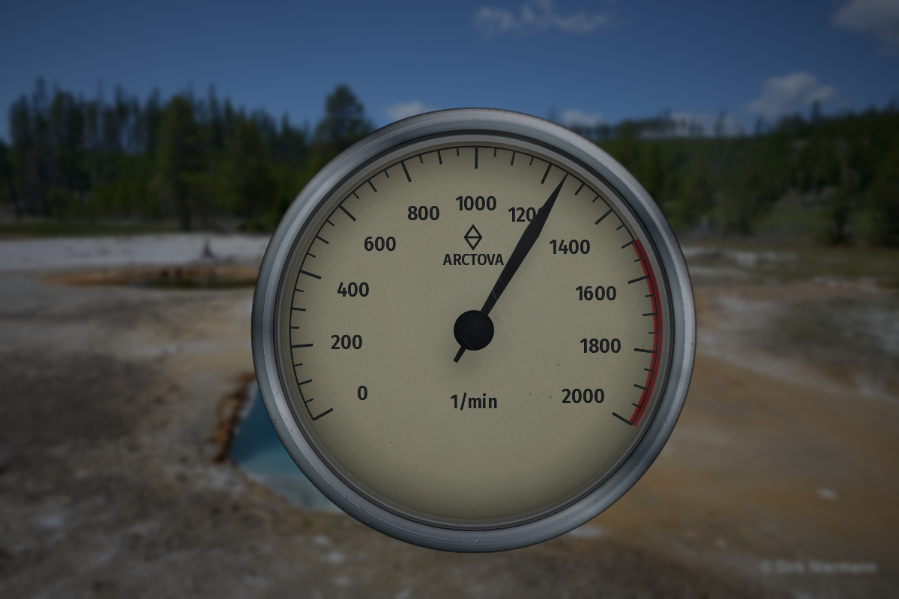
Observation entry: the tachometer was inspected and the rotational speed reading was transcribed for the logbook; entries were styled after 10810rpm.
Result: 1250rpm
